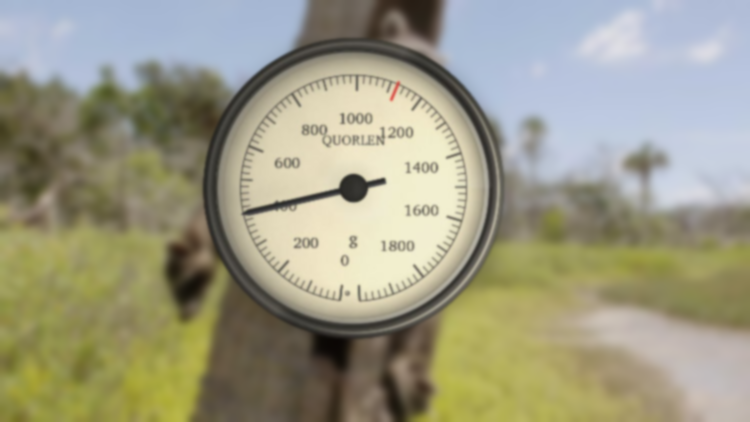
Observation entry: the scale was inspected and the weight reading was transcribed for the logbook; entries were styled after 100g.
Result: 400g
